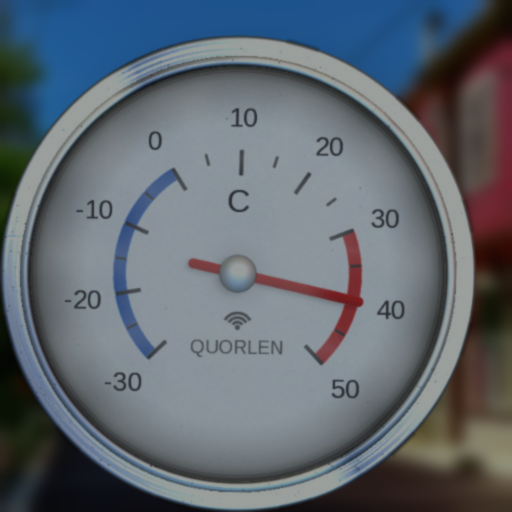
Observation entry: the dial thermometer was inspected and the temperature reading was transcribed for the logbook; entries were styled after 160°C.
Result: 40°C
